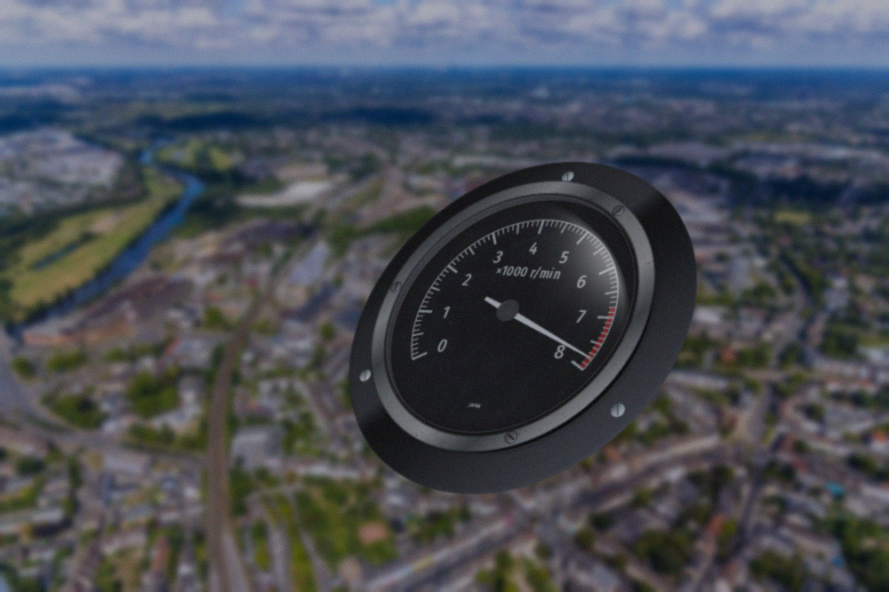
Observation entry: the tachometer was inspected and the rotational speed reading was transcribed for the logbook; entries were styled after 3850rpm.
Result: 7800rpm
